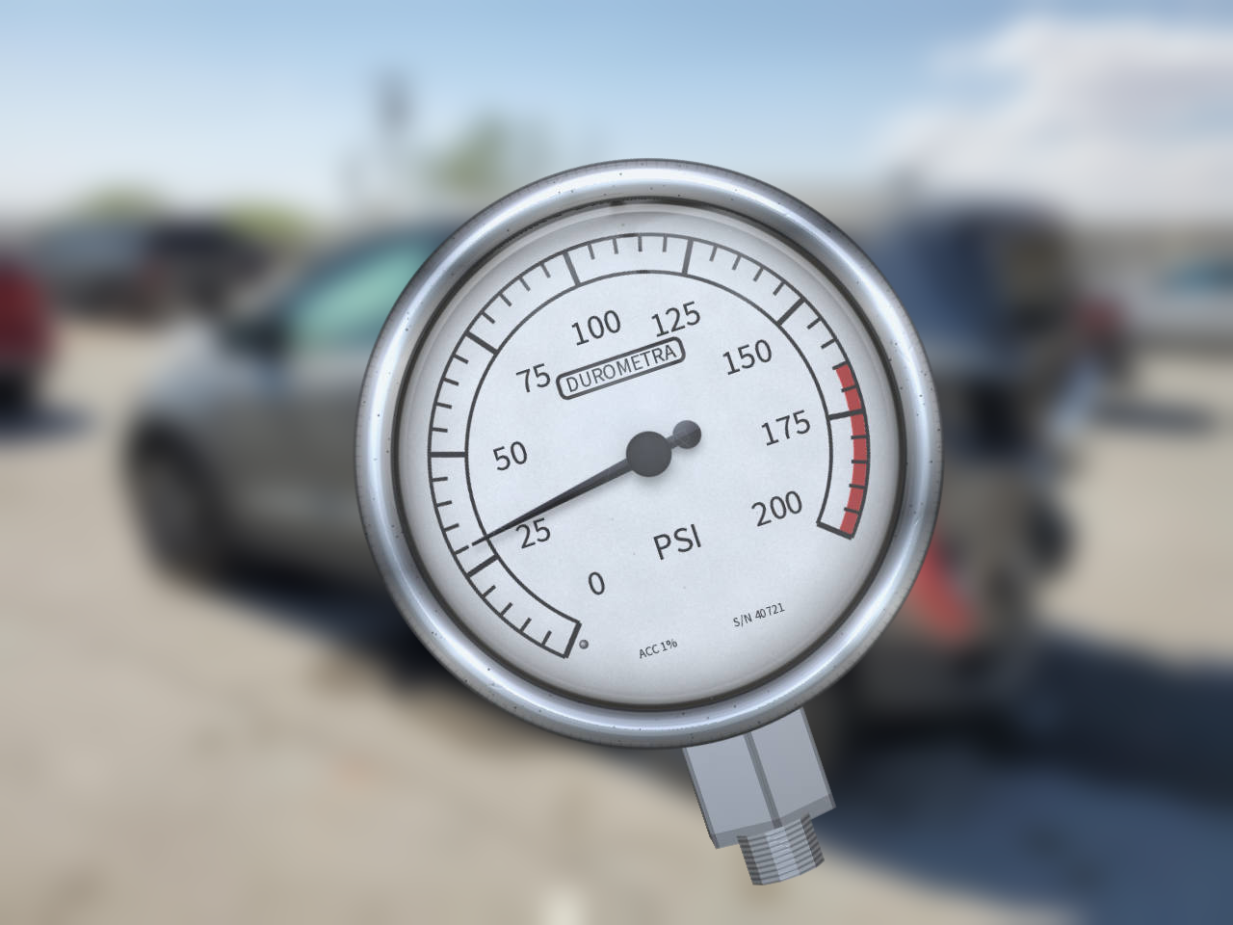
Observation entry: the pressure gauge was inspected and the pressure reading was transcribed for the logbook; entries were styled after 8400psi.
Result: 30psi
